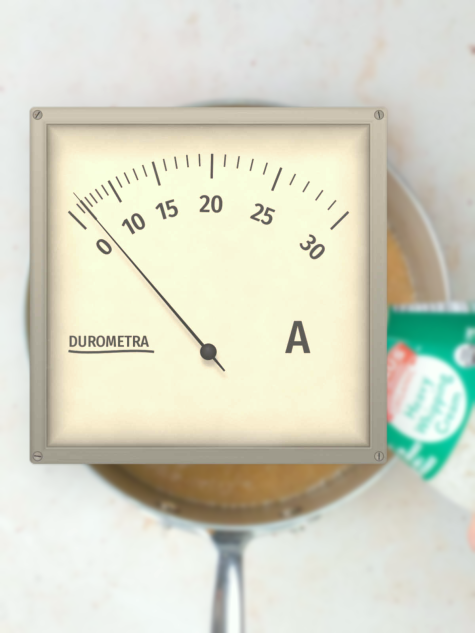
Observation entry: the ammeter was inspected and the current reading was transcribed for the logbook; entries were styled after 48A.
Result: 5A
